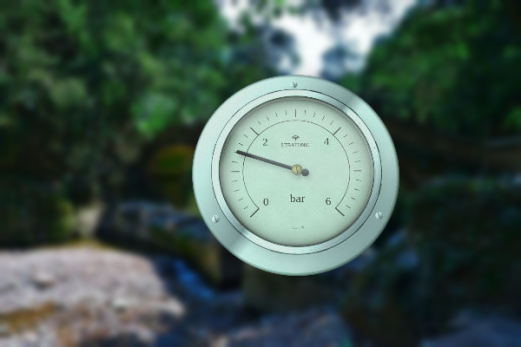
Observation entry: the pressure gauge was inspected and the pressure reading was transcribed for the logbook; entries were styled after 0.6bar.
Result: 1.4bar
